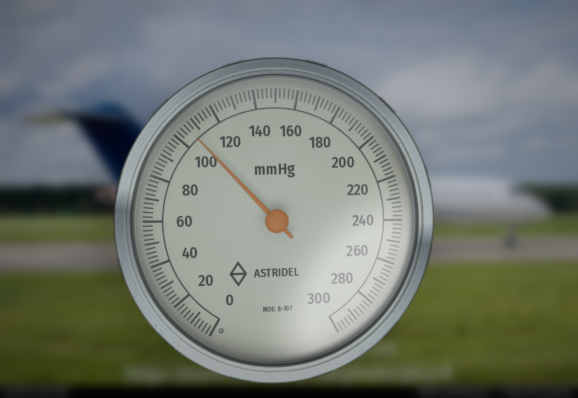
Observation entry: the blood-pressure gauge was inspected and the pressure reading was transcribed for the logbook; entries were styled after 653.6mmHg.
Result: 106mmHg
